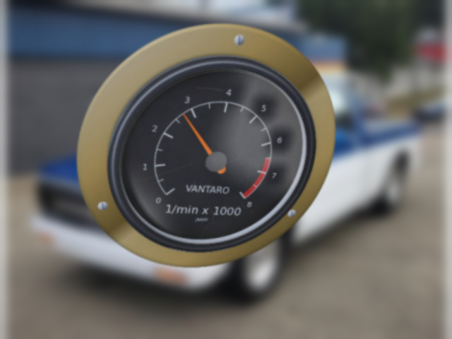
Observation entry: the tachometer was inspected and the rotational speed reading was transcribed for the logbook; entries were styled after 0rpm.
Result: 2750rpm
